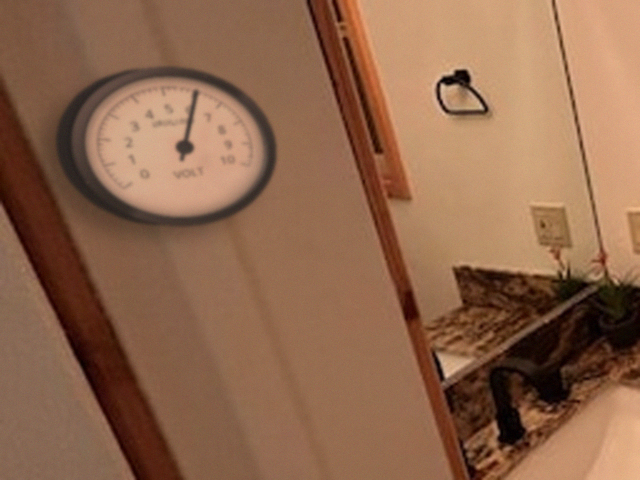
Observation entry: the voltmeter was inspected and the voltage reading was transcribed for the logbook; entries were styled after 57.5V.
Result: 6V
